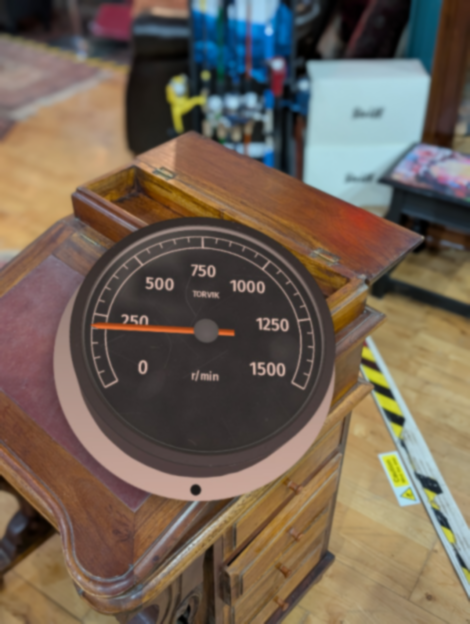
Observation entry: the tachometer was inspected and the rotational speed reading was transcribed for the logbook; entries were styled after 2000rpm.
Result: 200rpm
